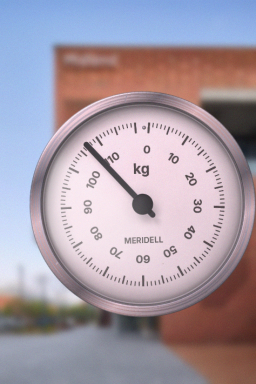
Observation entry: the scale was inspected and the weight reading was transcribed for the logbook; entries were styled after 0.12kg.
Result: 107kg
